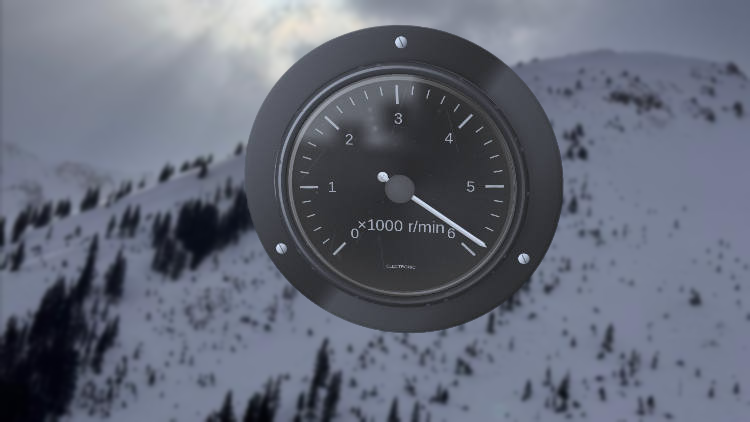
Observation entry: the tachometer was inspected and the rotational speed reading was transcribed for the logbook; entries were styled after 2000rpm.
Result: 5800rpm
